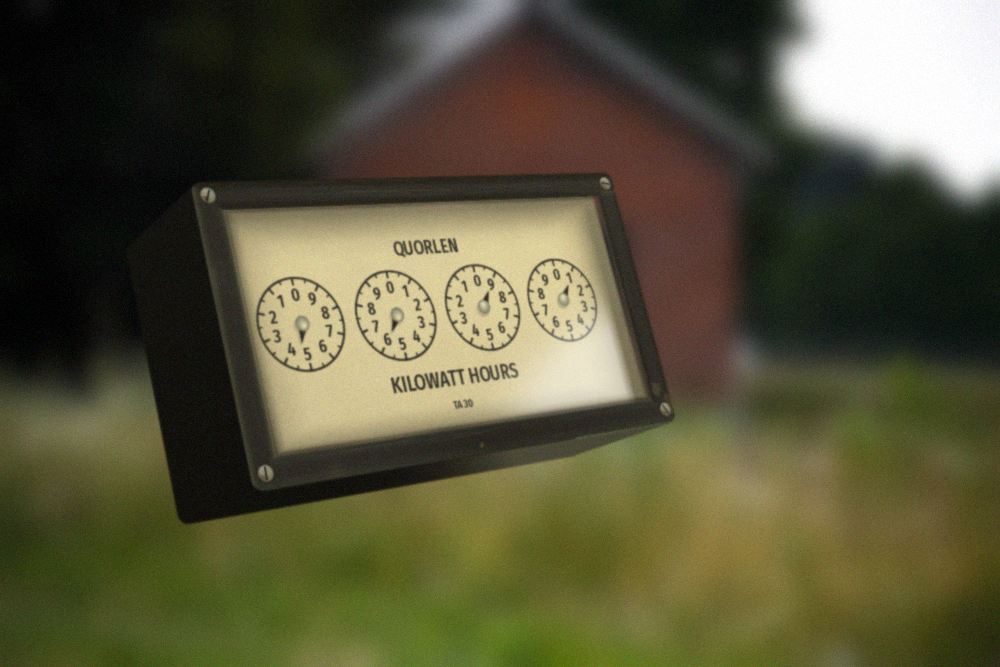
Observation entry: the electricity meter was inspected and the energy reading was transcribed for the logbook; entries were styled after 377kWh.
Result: 4591kWh
